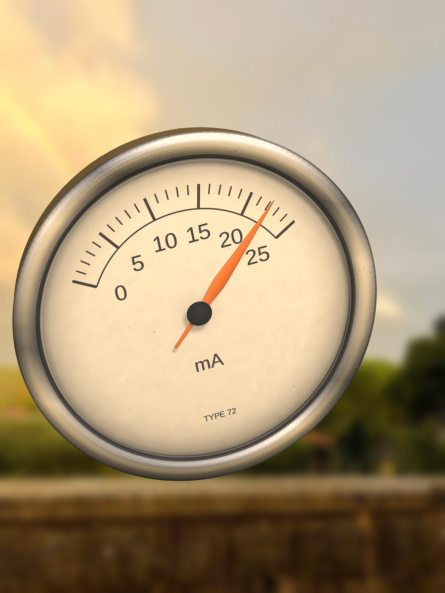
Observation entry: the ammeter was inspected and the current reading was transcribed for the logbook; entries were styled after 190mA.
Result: 22mA
